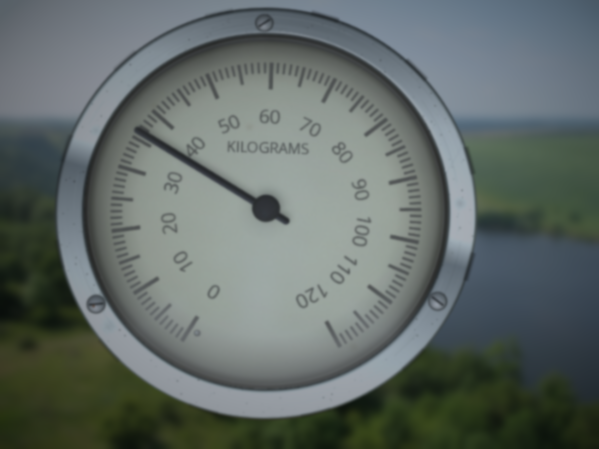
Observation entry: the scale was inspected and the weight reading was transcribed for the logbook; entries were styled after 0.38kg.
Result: 36kg
